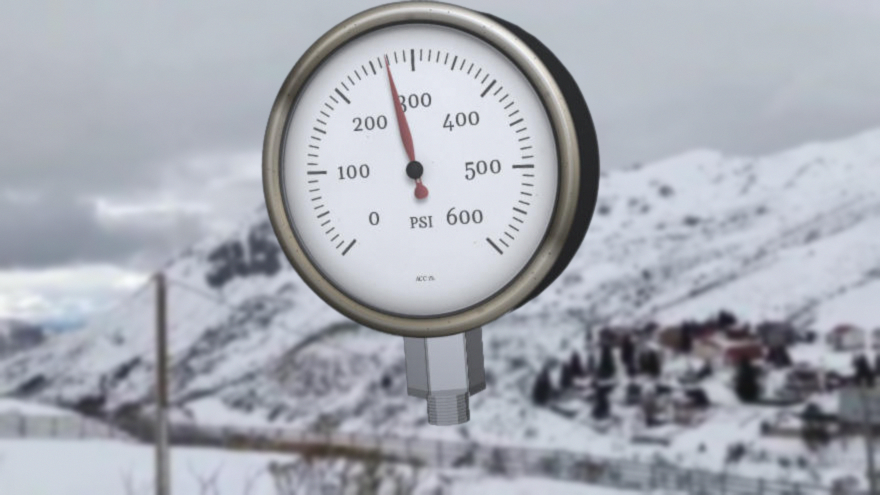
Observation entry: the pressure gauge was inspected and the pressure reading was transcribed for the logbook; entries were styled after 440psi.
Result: 270psi
